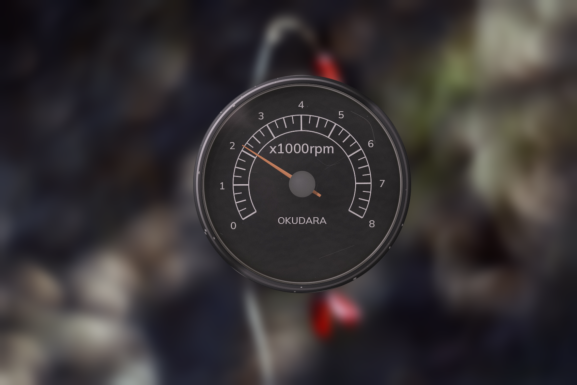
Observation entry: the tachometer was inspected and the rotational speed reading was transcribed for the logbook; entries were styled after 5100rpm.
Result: 2125rpm
